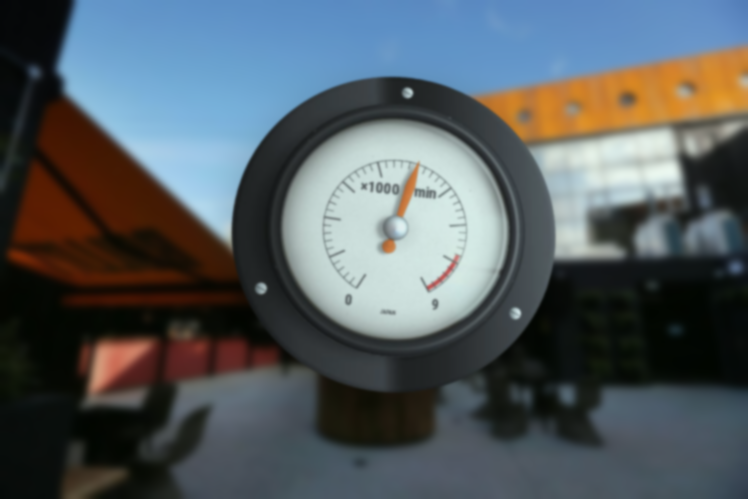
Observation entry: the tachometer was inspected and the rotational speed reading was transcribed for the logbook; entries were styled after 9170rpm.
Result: 5000rpm
